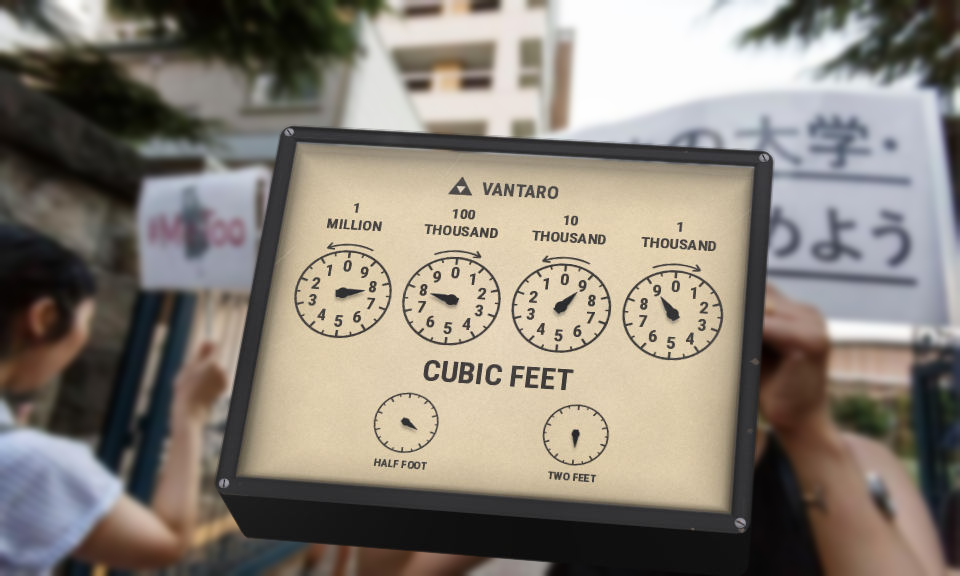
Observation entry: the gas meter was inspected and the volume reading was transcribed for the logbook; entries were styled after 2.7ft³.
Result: 778900ft³
